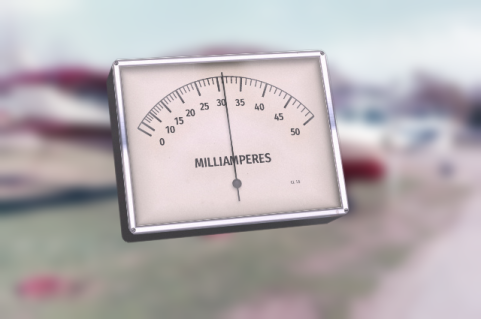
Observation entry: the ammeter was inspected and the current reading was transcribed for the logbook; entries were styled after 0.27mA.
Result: 31mA
